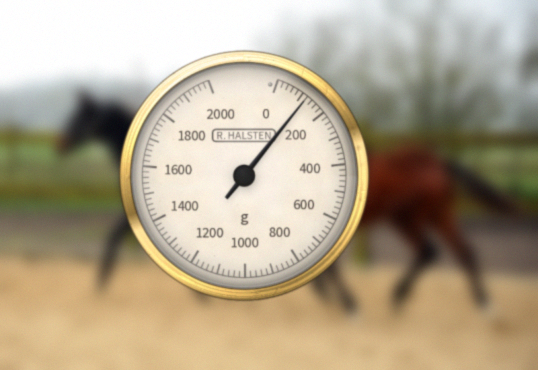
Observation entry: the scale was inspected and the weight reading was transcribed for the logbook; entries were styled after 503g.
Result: 120g
